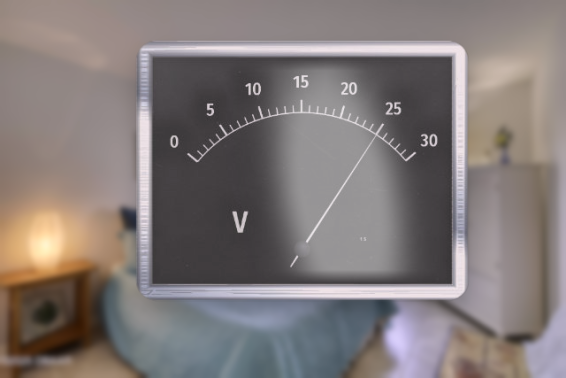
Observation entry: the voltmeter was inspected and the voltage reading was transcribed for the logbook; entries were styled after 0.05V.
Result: 25V
